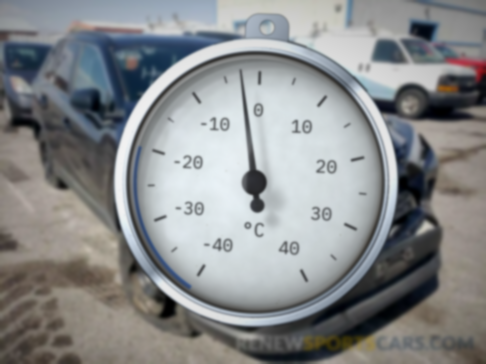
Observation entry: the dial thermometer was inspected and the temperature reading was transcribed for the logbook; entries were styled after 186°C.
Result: -2.5°C
